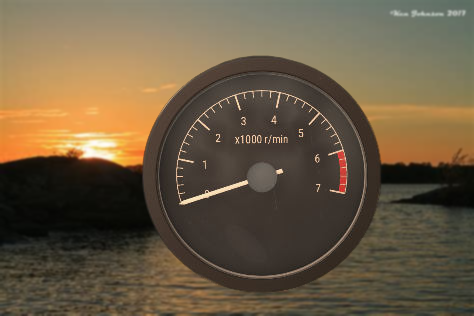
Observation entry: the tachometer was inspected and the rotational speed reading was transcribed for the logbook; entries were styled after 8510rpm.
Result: 0rpm
